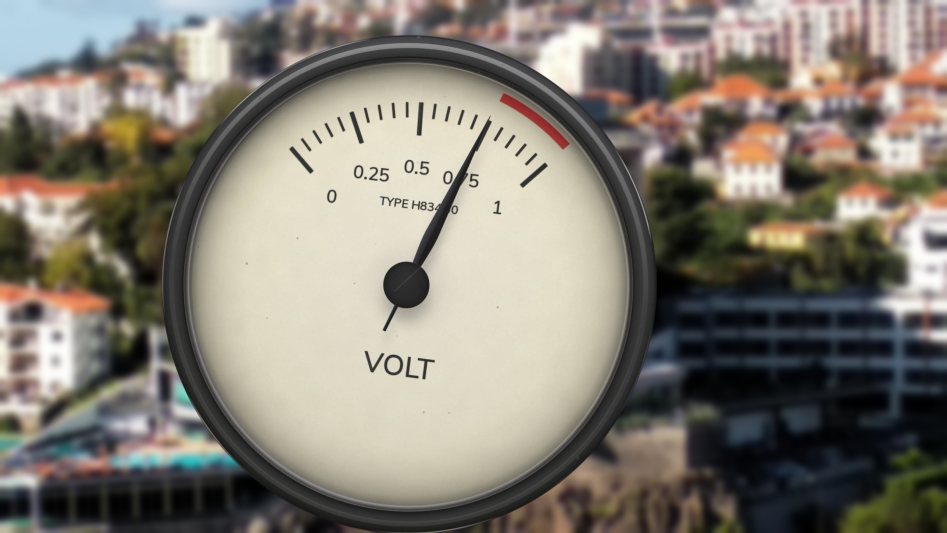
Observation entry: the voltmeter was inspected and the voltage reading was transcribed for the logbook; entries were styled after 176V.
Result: 0.75V
